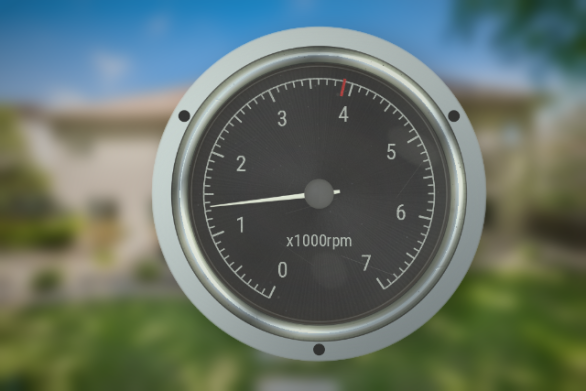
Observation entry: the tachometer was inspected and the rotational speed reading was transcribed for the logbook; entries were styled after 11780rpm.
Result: 1350rpm
